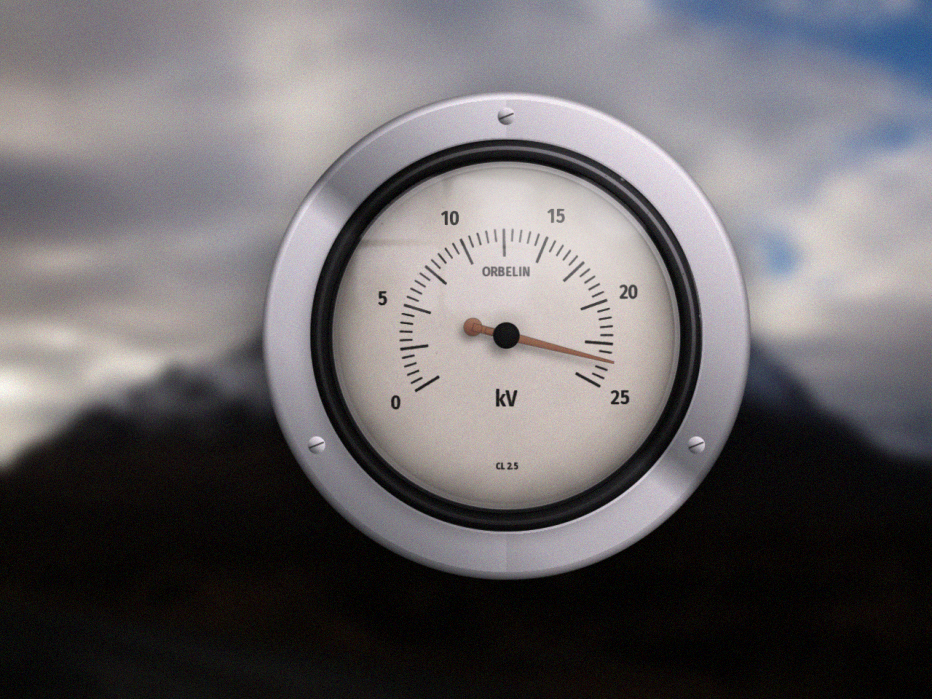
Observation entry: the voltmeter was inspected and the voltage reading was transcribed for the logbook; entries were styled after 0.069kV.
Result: 23.5kV
